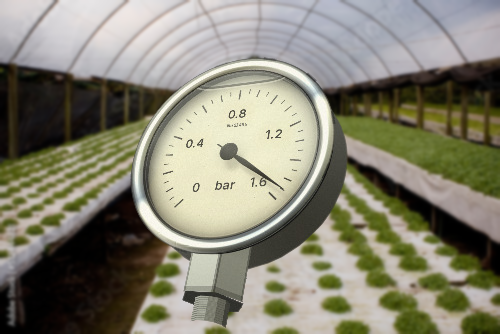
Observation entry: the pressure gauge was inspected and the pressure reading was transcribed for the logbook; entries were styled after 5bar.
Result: 1.55bar
